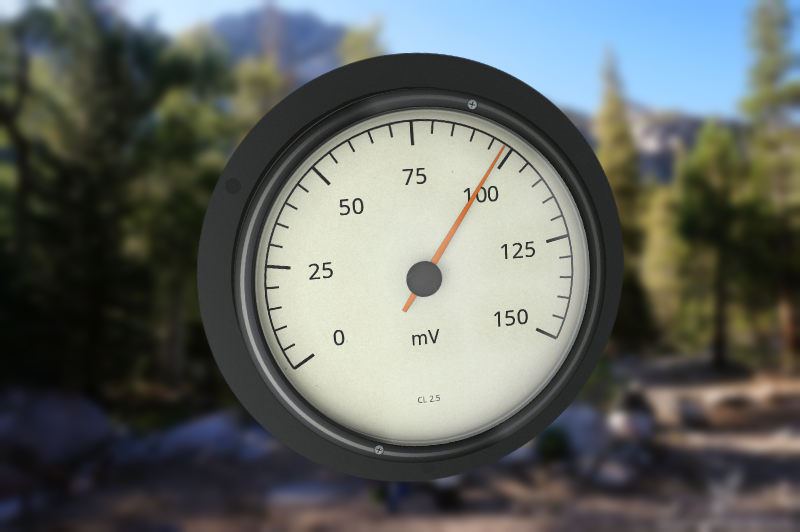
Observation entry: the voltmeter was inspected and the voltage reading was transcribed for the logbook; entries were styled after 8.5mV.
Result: 97.5mV
